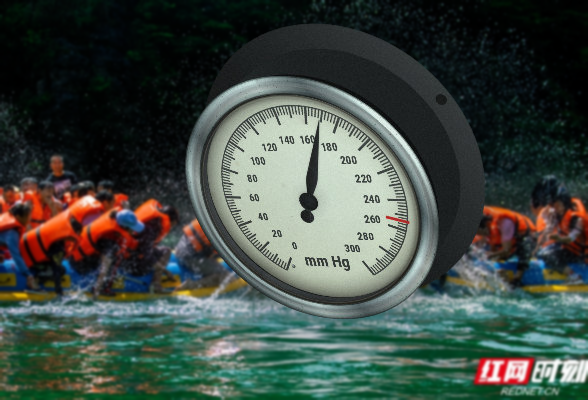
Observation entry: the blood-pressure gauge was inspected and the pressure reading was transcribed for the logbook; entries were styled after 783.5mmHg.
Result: 170mmHg
